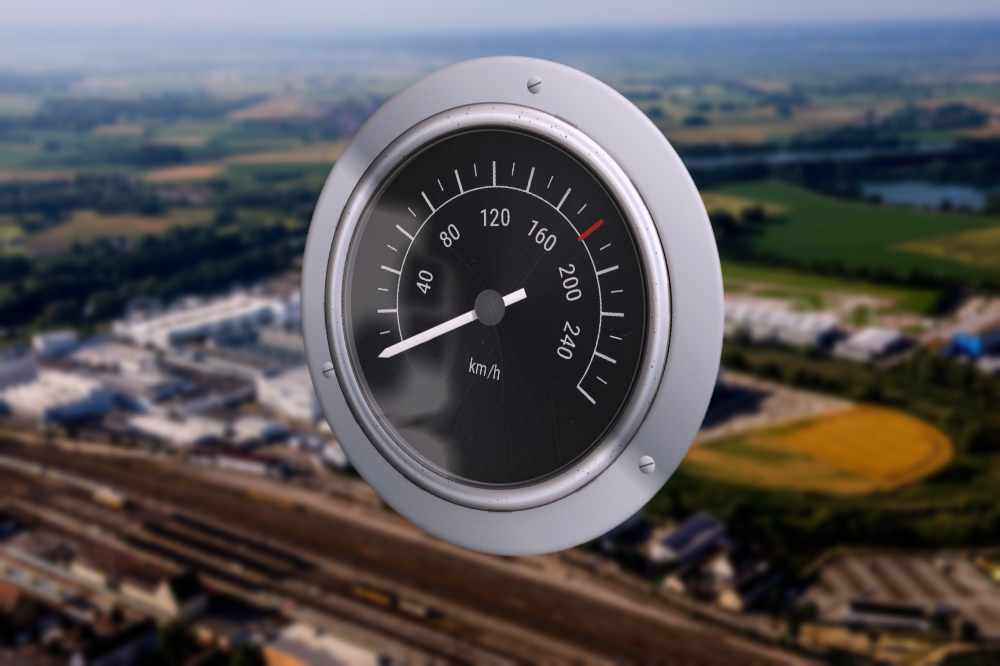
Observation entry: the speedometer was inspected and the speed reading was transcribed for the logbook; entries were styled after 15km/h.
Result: 0km/h
